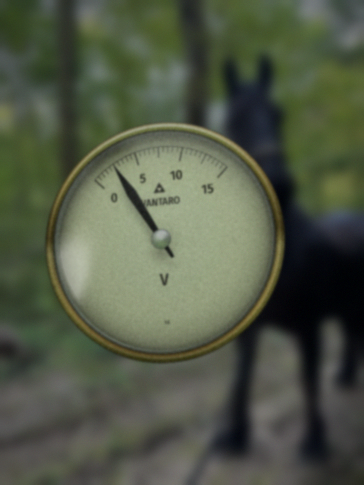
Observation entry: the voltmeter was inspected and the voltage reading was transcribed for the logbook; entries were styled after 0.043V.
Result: 2.5V
